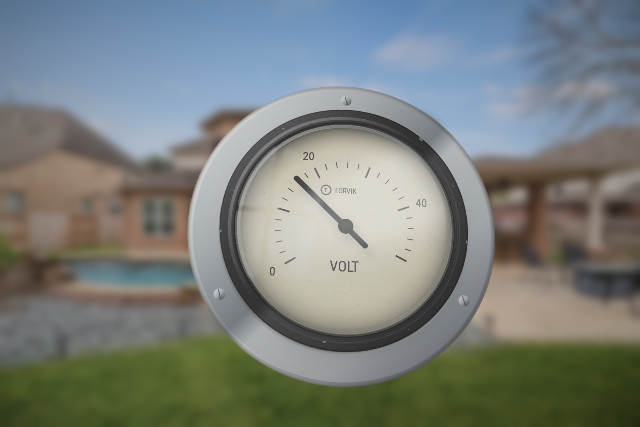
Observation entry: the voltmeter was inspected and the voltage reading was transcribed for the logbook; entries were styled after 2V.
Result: 16V
